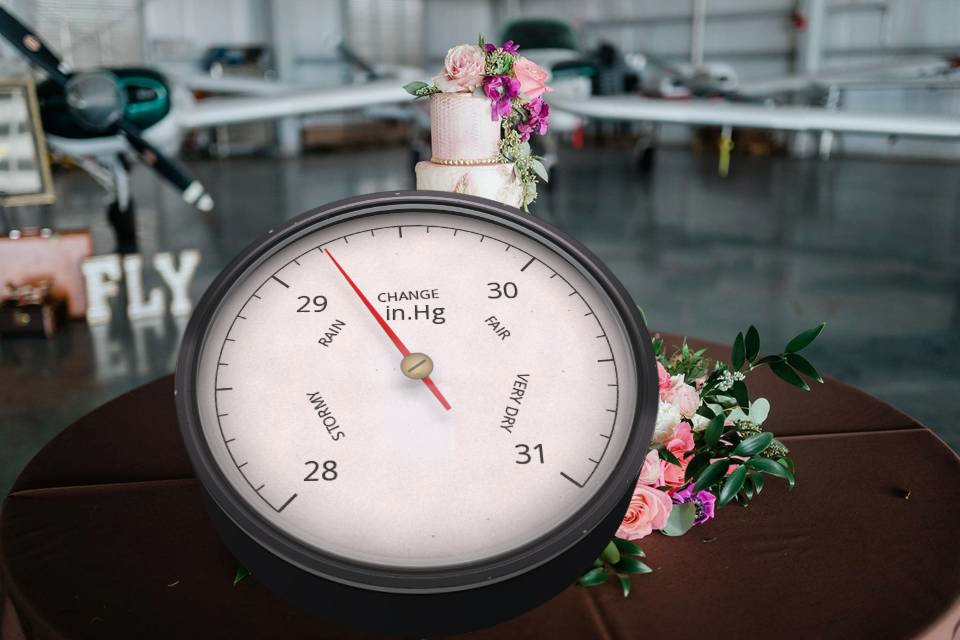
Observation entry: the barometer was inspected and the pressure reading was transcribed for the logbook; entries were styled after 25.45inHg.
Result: 29.2inHg
